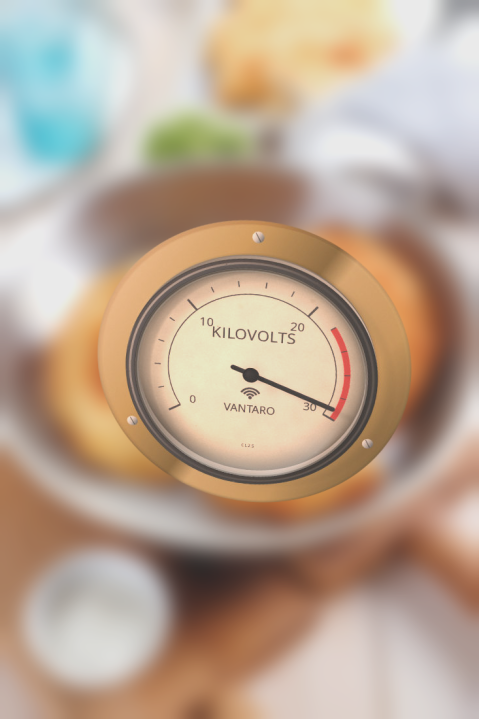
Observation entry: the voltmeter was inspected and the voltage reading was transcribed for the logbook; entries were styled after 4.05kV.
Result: 29kV
